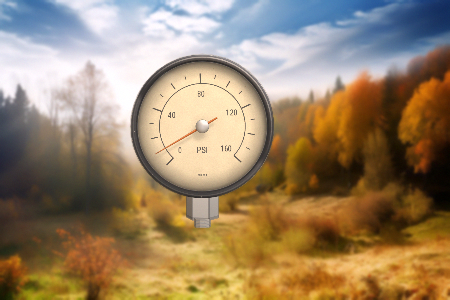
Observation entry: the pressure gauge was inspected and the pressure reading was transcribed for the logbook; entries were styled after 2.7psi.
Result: 10psi
